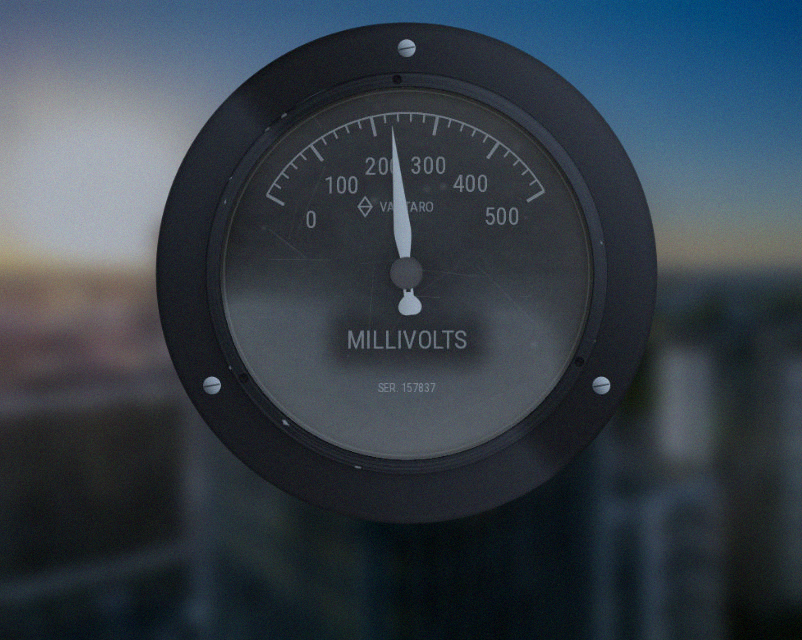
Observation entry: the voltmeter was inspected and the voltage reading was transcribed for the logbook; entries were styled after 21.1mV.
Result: 230mV
